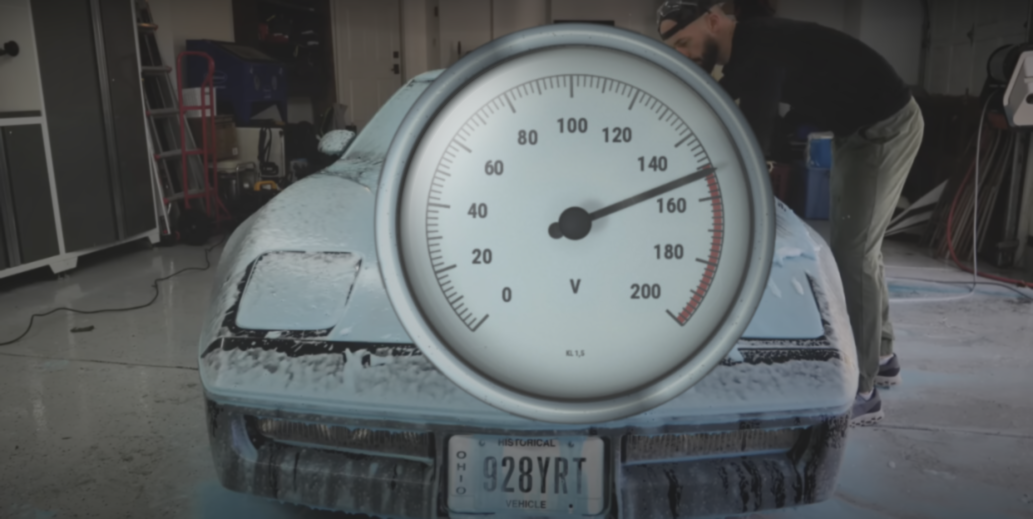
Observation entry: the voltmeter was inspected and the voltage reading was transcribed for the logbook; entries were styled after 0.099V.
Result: 152V
